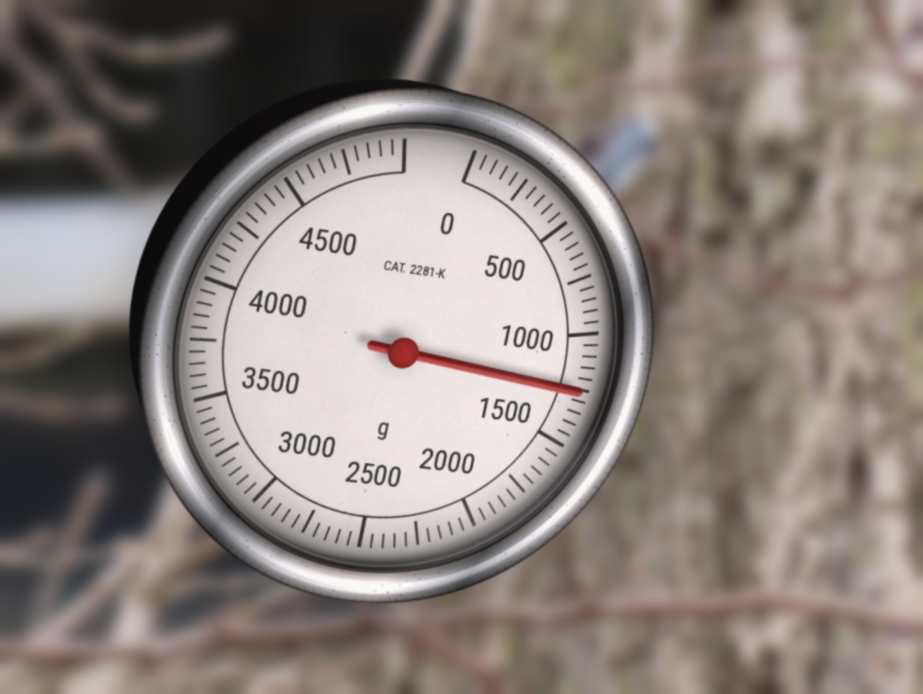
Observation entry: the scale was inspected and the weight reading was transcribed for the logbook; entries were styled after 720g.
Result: 1250g
